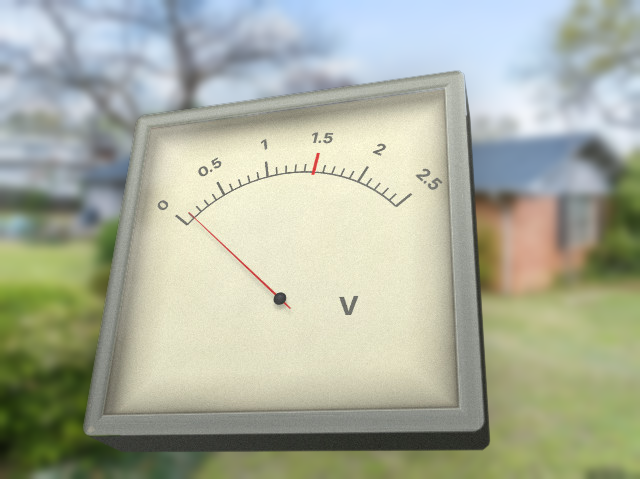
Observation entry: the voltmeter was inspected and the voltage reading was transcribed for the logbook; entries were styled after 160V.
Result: 0.1V
